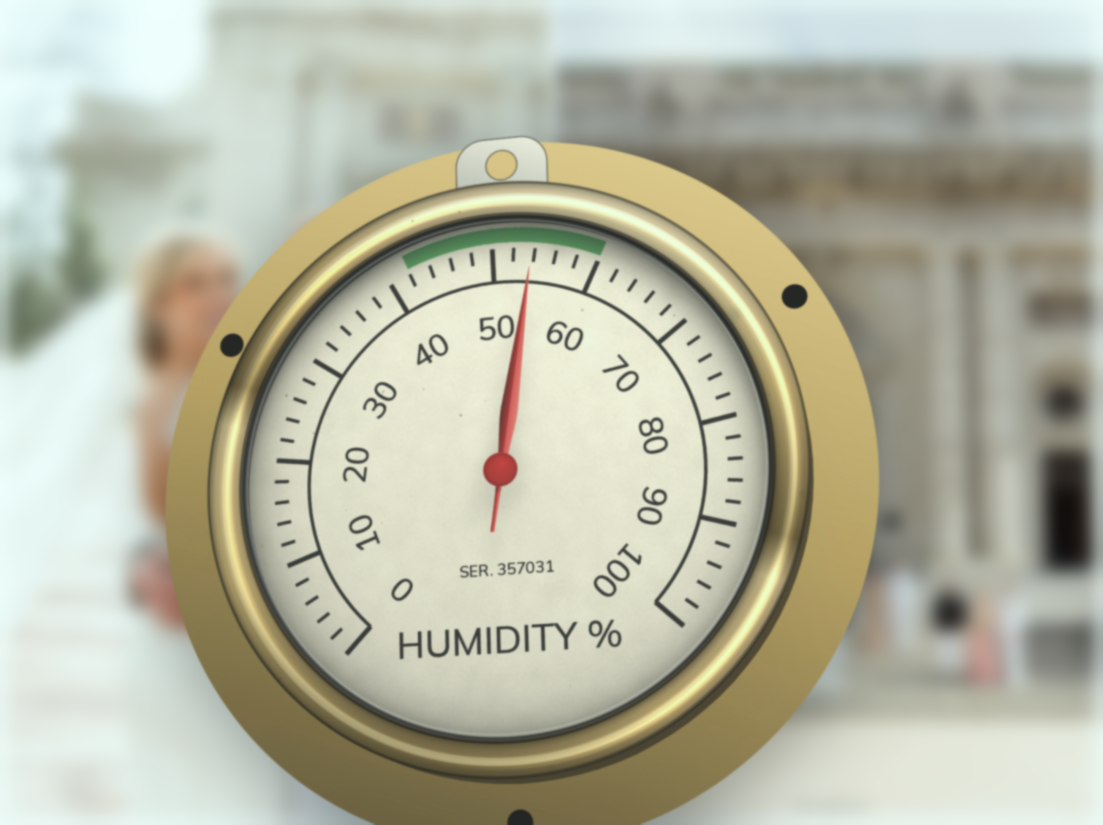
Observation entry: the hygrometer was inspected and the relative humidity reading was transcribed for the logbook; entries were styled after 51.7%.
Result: 54%
